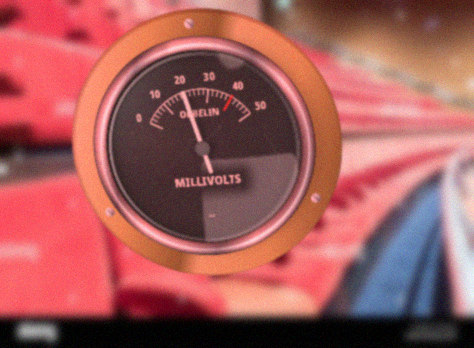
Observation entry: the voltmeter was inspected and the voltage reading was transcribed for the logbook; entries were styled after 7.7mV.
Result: 20mV
